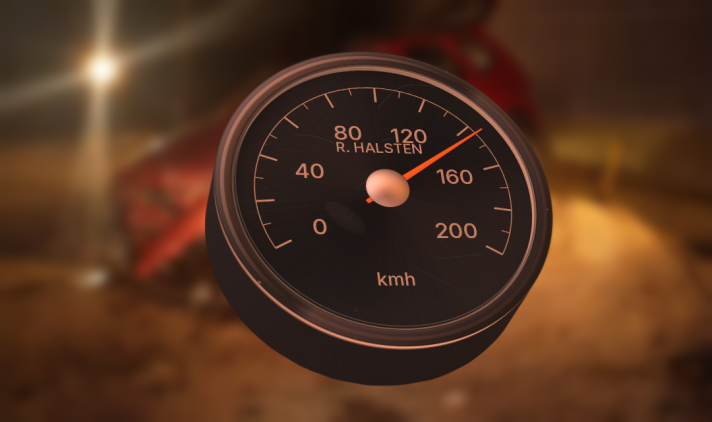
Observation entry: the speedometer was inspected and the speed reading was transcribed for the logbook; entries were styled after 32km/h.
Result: 145km/h
